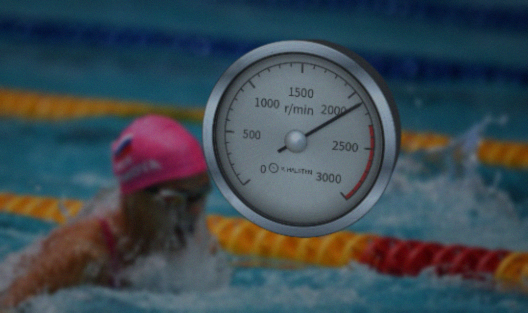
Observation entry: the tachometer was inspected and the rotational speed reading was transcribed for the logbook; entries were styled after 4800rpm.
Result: 2100rpm
